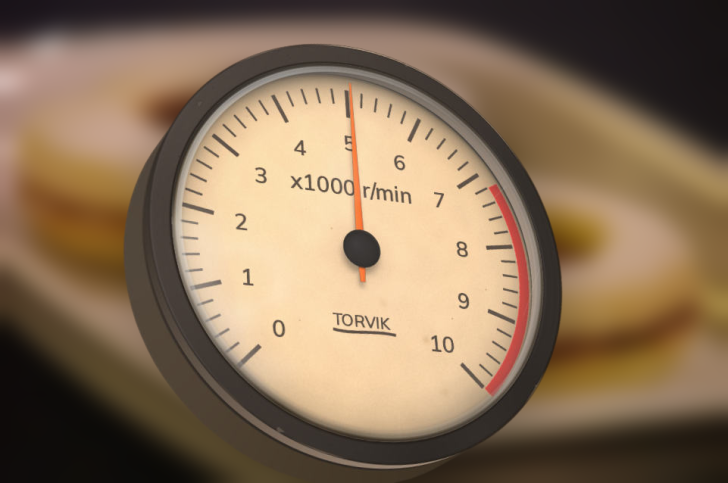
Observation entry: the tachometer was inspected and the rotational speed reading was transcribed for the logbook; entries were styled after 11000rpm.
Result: 5000rpm
